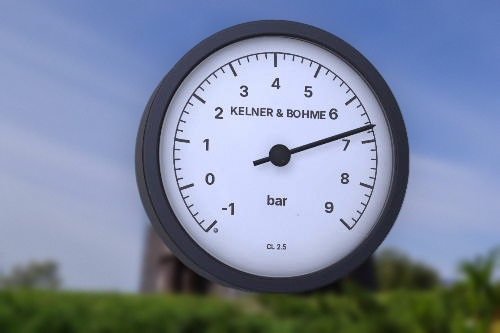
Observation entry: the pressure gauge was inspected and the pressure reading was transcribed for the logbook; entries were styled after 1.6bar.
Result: 6.7bar
